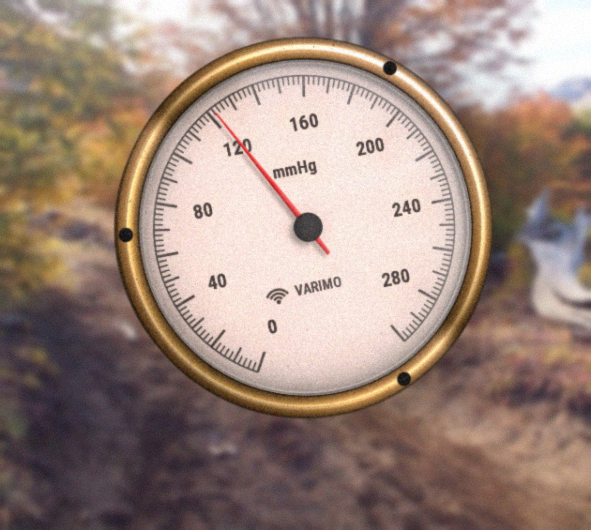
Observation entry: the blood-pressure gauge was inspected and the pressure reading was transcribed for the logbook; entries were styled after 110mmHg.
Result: 122mmHg
